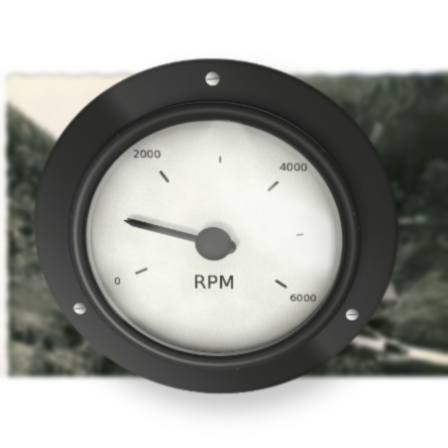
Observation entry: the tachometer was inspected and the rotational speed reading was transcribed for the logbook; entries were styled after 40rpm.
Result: 1000rpm
